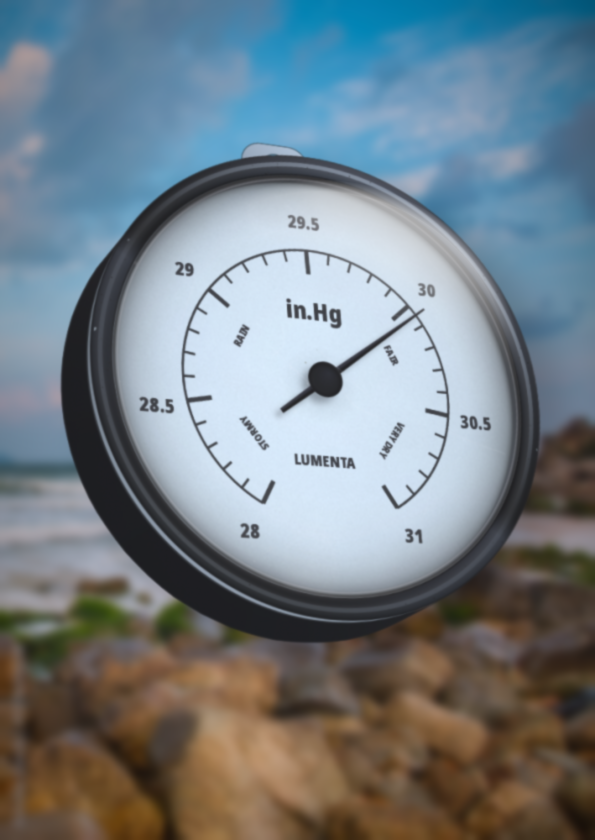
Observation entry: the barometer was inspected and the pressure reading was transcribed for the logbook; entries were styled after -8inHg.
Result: 30.05inHg
